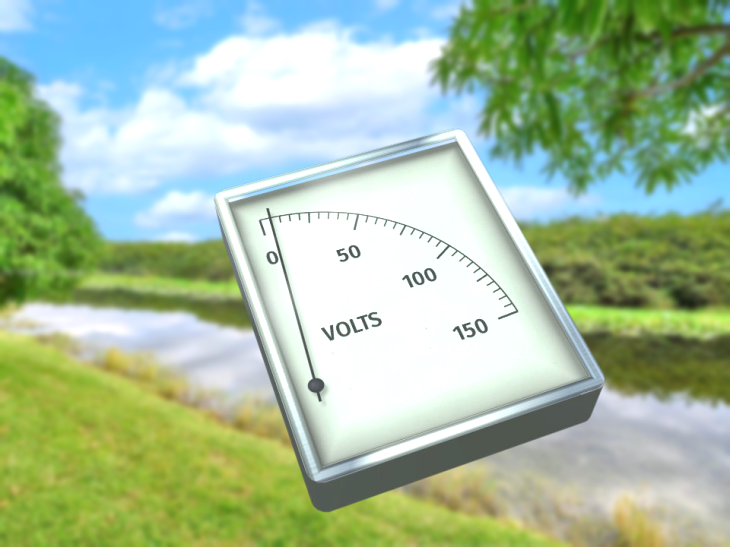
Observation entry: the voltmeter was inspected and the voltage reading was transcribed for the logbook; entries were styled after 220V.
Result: 5V
